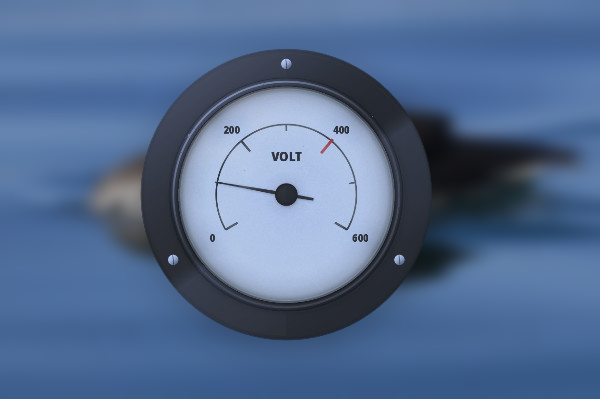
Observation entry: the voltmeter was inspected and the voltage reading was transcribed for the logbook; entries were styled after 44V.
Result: 100V
